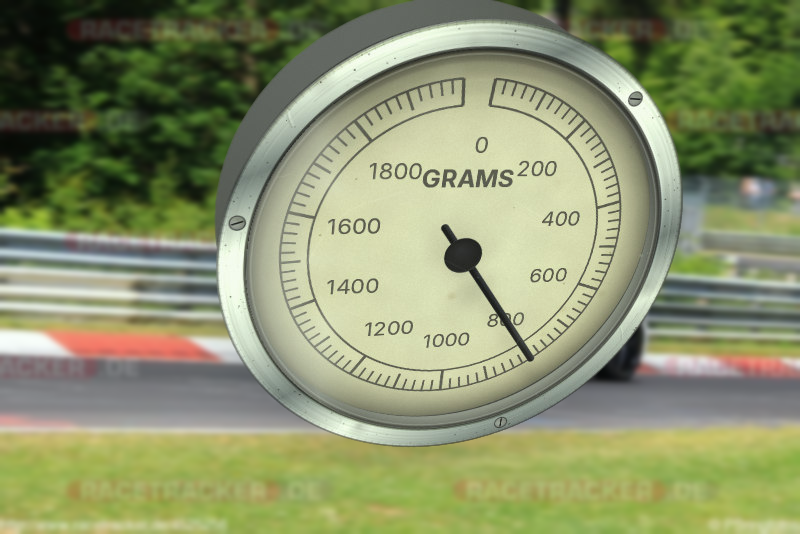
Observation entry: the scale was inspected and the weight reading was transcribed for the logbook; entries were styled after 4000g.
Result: 800g
